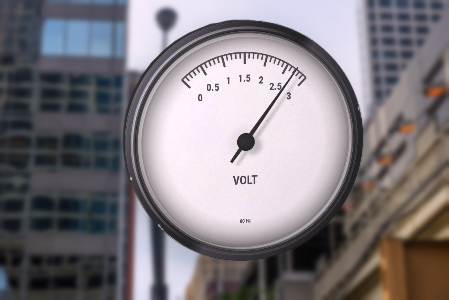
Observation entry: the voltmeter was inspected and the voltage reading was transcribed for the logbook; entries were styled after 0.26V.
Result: 2.7V
